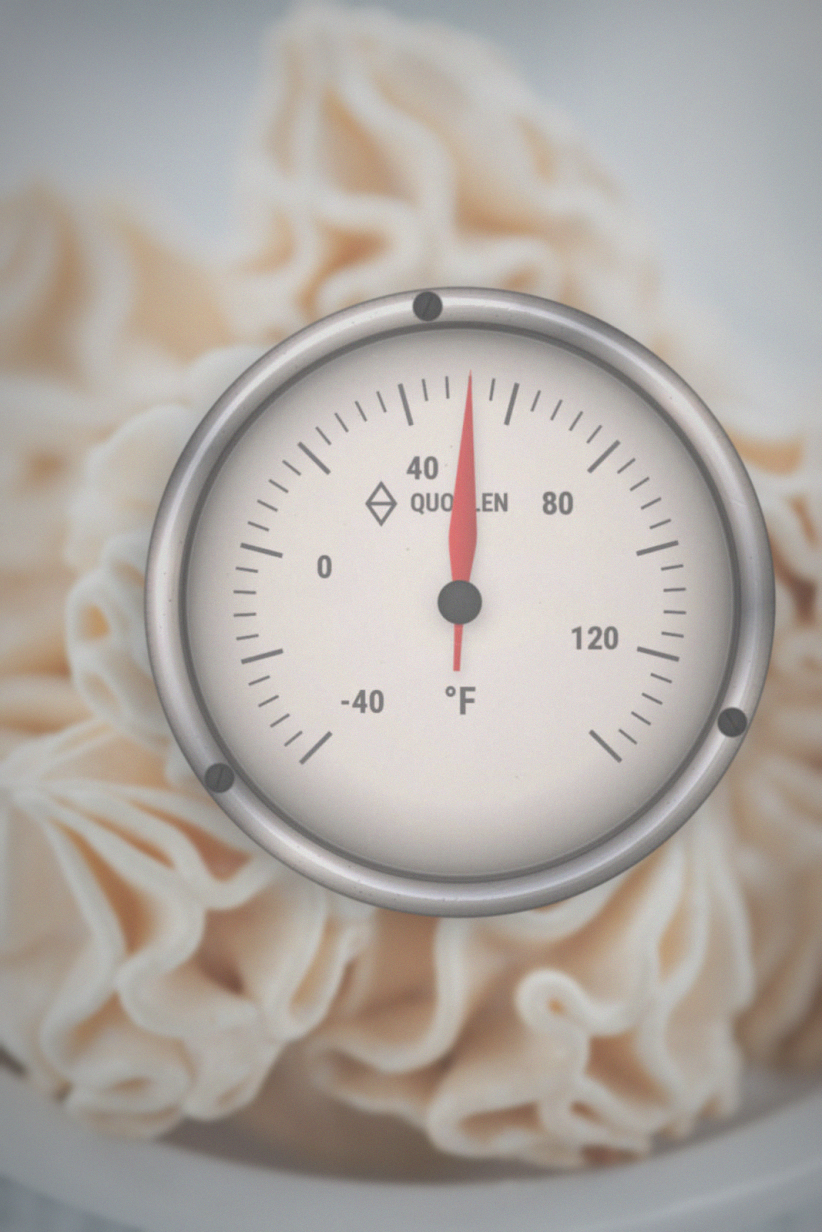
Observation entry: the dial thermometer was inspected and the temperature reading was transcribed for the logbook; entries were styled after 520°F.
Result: 52°F
